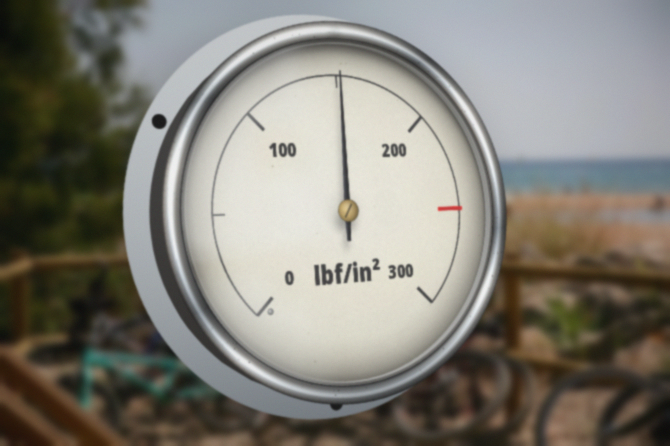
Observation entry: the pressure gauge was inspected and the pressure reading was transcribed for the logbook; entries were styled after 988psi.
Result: 150psi
